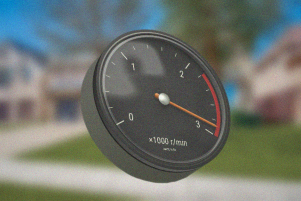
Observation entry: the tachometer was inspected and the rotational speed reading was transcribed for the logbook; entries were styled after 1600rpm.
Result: 2900rpm
